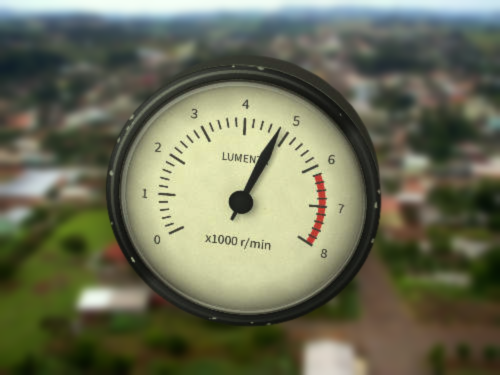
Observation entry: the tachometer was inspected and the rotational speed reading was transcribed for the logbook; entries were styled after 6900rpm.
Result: 4800rpm
